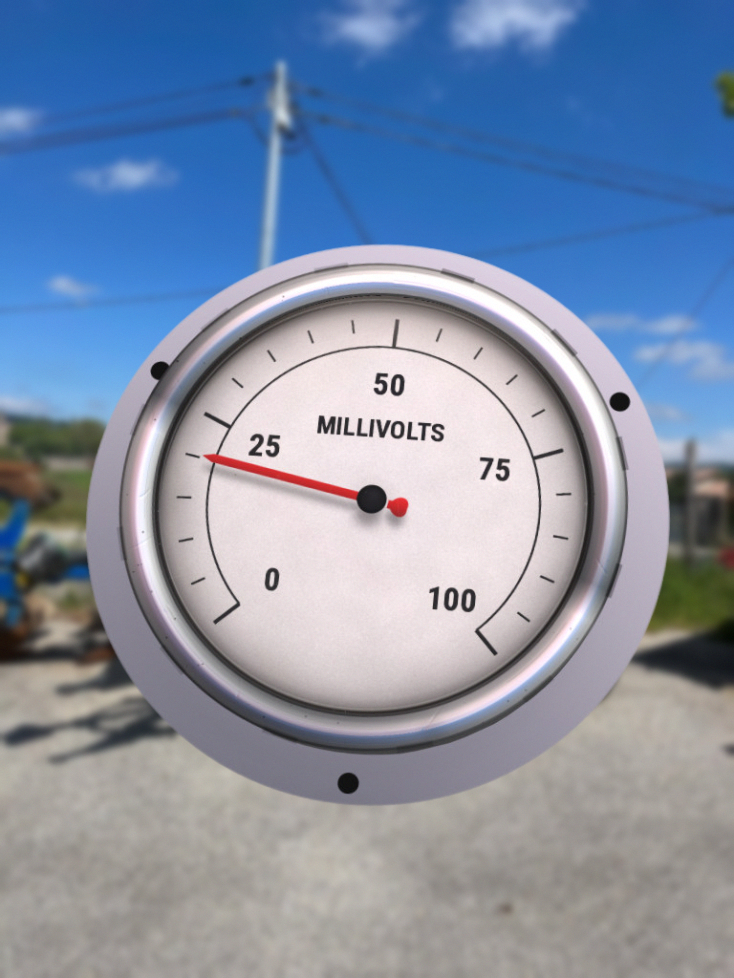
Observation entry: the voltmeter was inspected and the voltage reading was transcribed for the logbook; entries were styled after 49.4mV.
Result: 20mV
